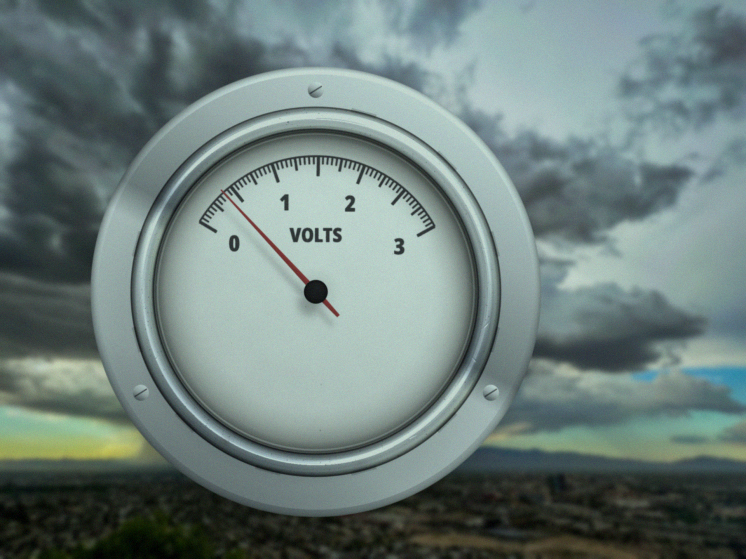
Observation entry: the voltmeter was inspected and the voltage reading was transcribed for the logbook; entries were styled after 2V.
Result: 0.4V
